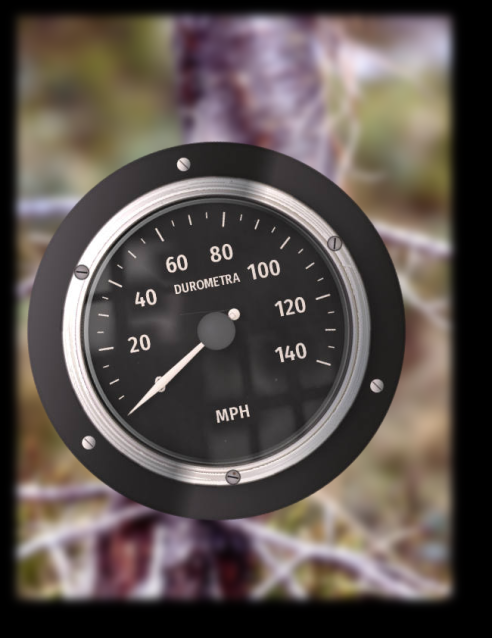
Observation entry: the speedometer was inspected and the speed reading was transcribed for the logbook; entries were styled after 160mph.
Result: 0mph
